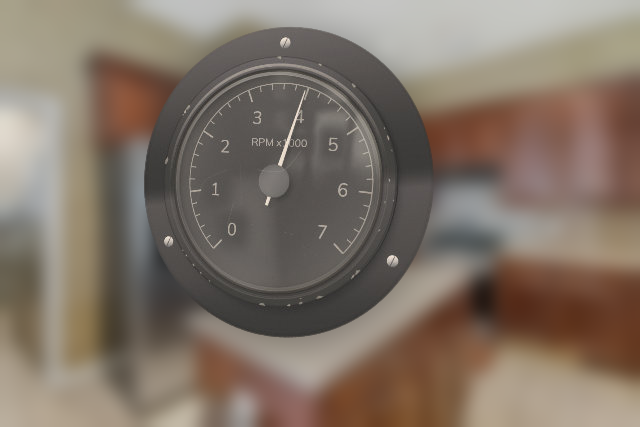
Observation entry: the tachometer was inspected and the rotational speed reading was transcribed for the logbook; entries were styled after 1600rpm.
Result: 4000rpm
